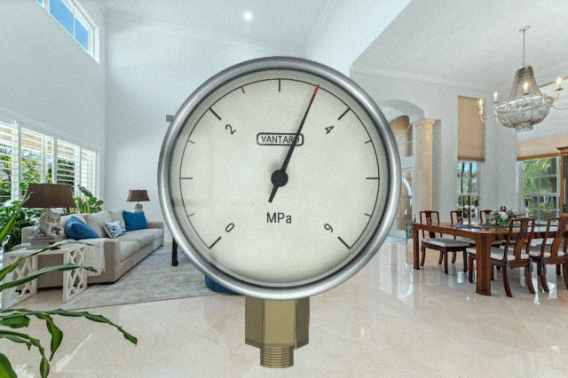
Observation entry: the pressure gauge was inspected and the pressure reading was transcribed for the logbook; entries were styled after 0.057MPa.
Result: 3.5MPa
